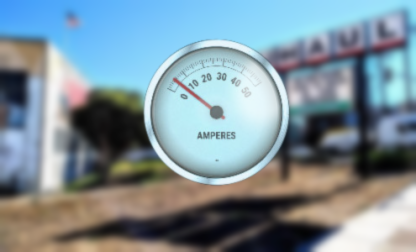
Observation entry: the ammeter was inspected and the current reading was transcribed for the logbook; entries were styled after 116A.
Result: 5A
